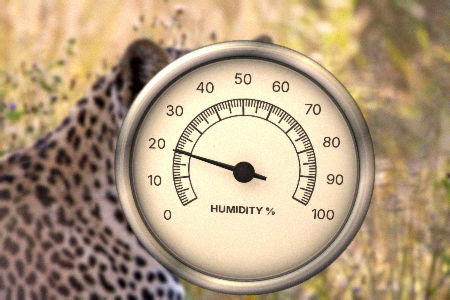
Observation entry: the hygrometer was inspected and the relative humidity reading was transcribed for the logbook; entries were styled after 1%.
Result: 20%
